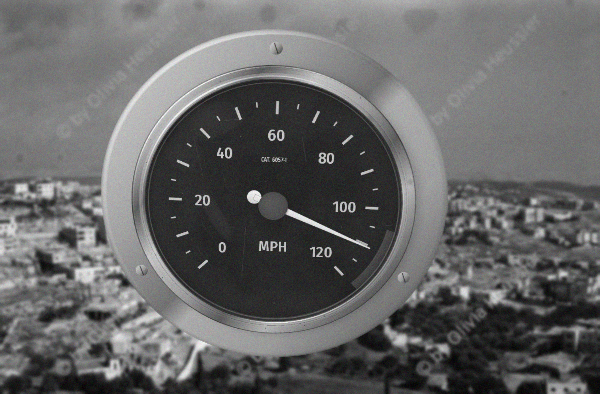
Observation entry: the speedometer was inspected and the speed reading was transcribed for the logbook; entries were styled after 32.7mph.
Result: 110mph
